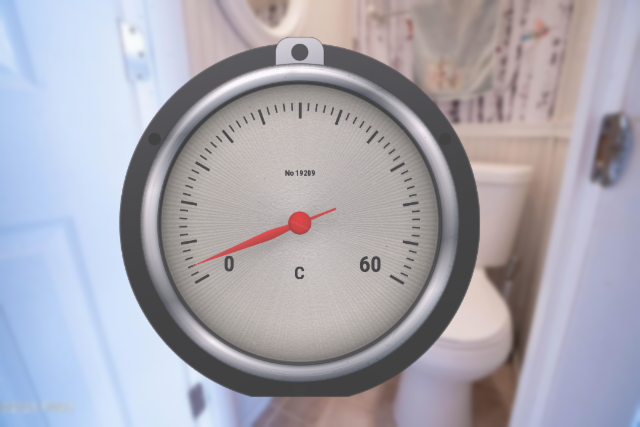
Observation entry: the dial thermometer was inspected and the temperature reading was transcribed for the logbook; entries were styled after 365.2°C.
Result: 2°C
